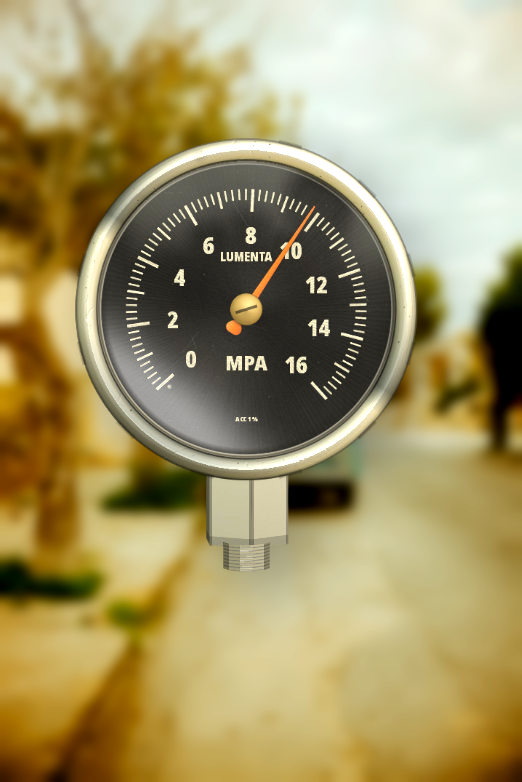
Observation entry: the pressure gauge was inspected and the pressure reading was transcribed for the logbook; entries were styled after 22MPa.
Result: 9.8MPa
